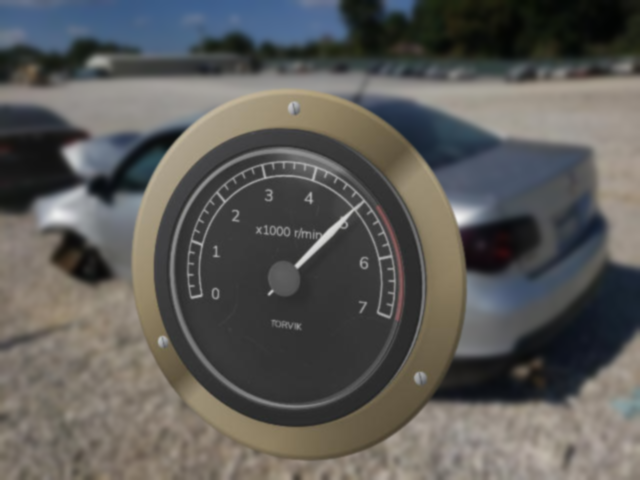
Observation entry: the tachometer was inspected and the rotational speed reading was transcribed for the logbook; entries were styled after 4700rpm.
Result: 5000rpm
